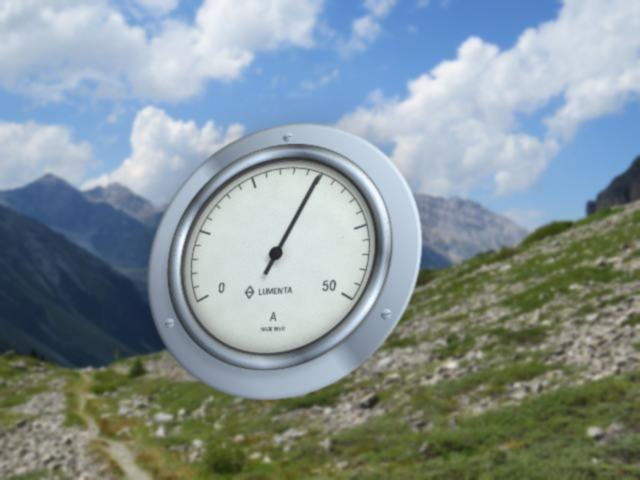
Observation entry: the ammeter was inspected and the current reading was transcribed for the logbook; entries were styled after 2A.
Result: 30A
